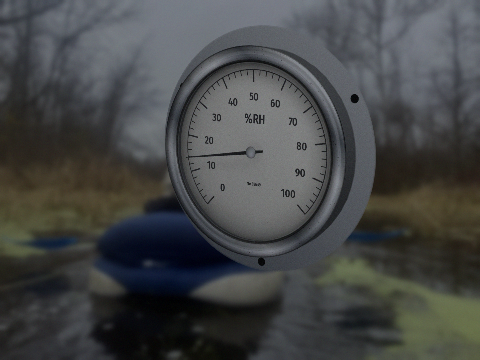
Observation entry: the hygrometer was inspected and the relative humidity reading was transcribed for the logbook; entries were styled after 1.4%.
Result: 14%
